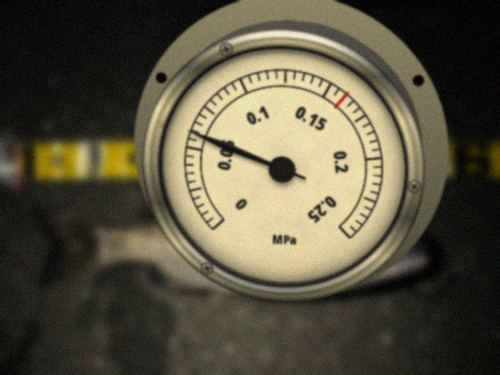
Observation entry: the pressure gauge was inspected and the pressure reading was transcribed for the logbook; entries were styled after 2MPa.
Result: 0.06MPa
